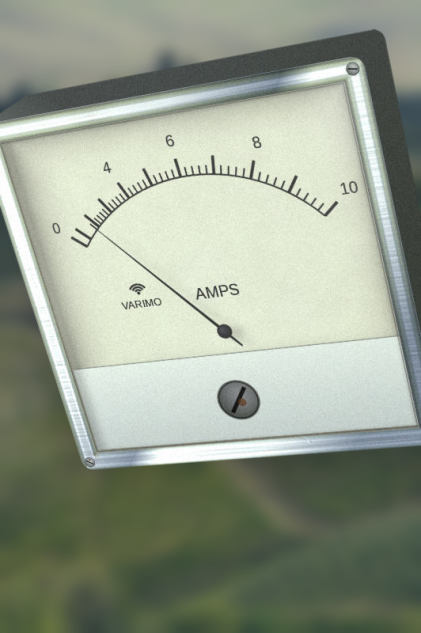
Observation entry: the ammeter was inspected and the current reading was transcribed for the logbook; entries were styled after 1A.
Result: 2A
